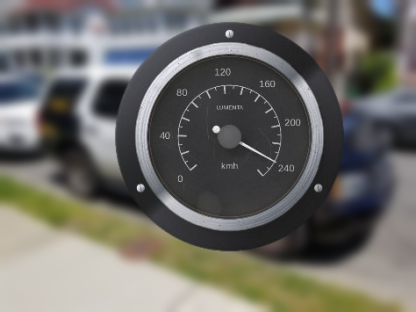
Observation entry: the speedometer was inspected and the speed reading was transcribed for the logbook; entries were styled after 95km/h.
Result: 240km/h
